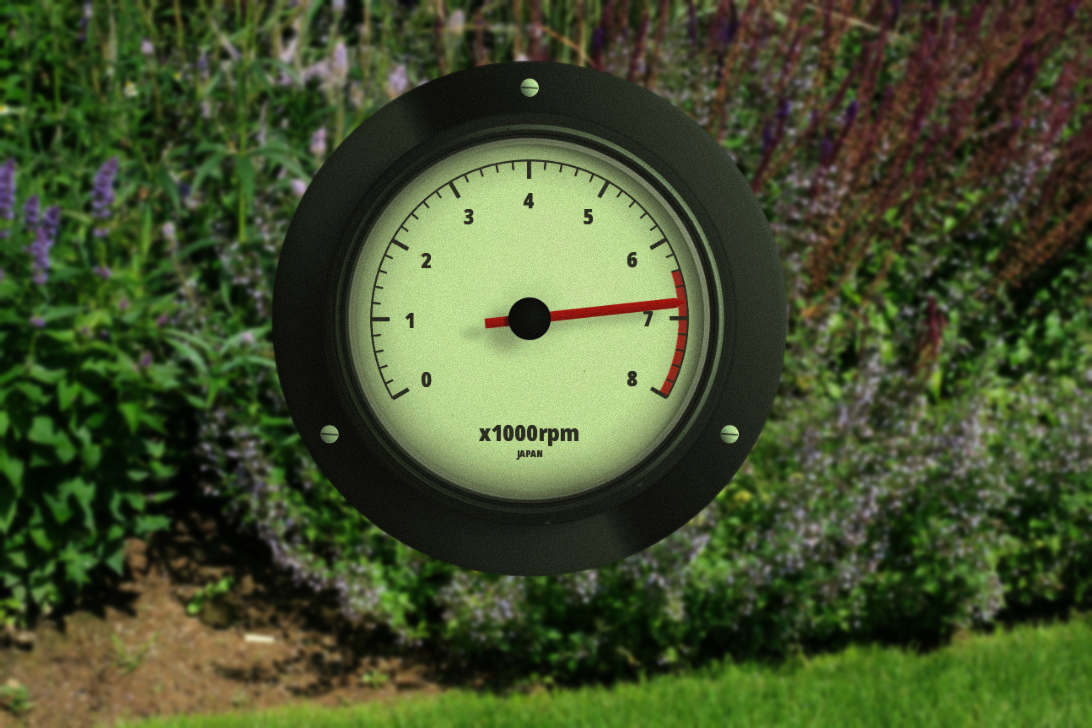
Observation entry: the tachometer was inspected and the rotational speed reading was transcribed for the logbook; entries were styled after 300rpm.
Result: 6800rpm
